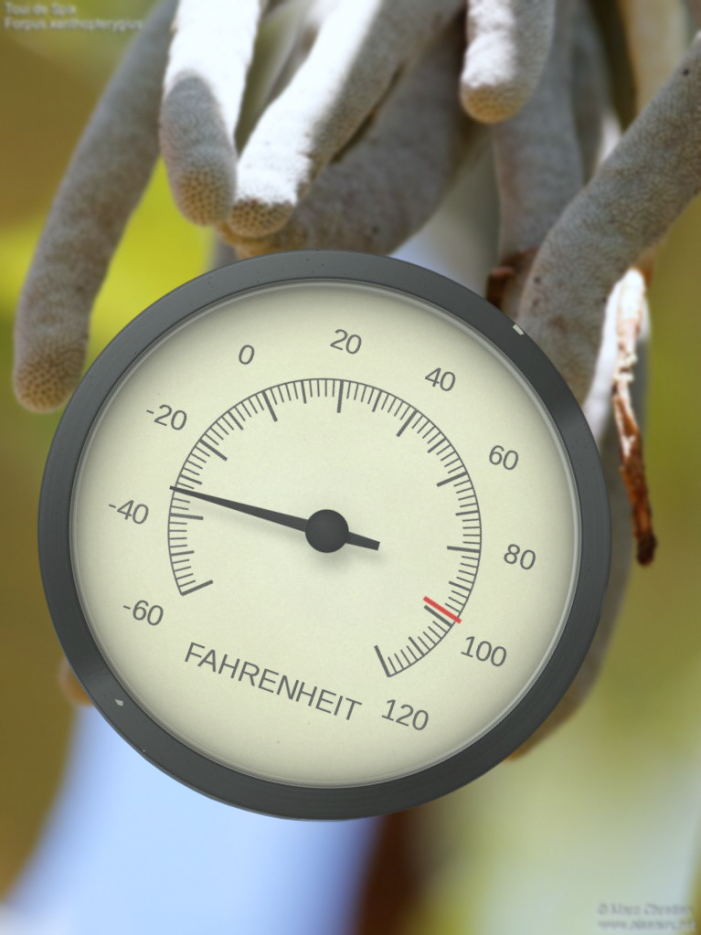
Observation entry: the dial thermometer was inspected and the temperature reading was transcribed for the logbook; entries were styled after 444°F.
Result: -34°F
